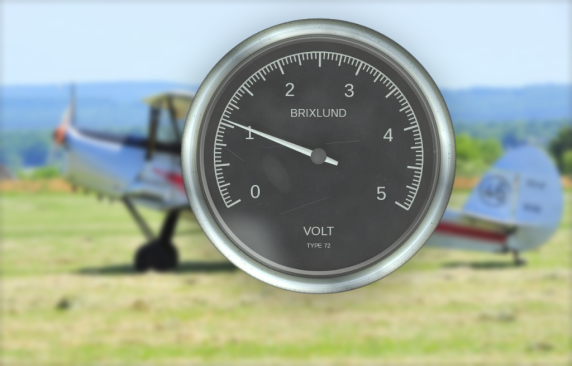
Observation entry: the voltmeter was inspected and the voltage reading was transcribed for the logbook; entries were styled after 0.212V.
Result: 1.05V
